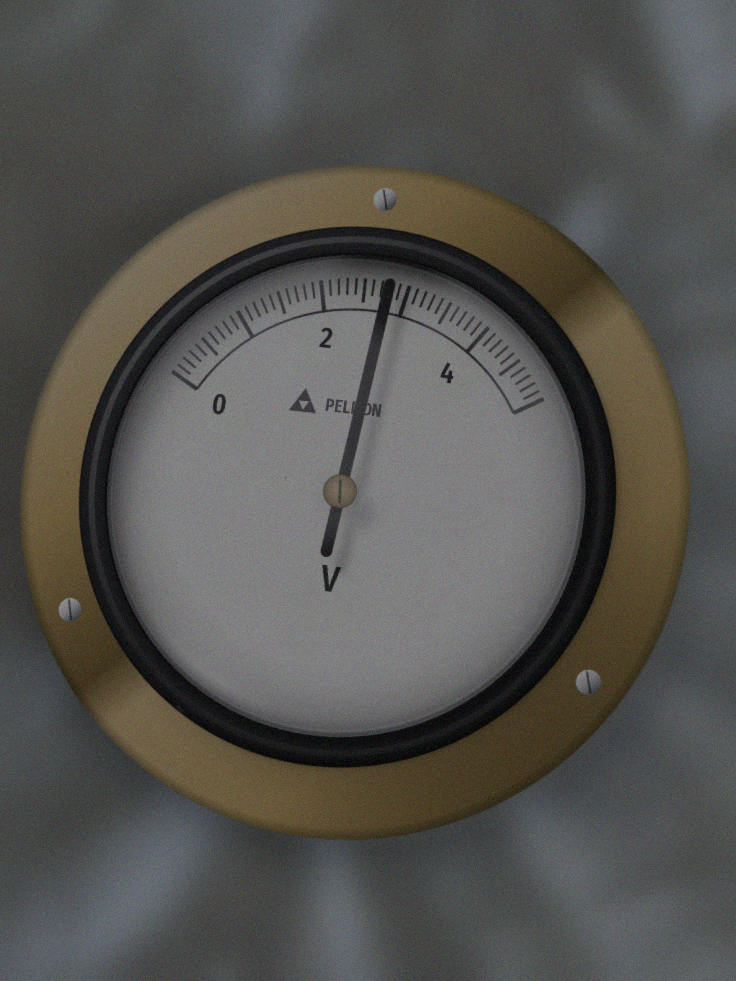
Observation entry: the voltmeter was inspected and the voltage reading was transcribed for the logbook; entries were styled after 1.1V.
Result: 2.8V
